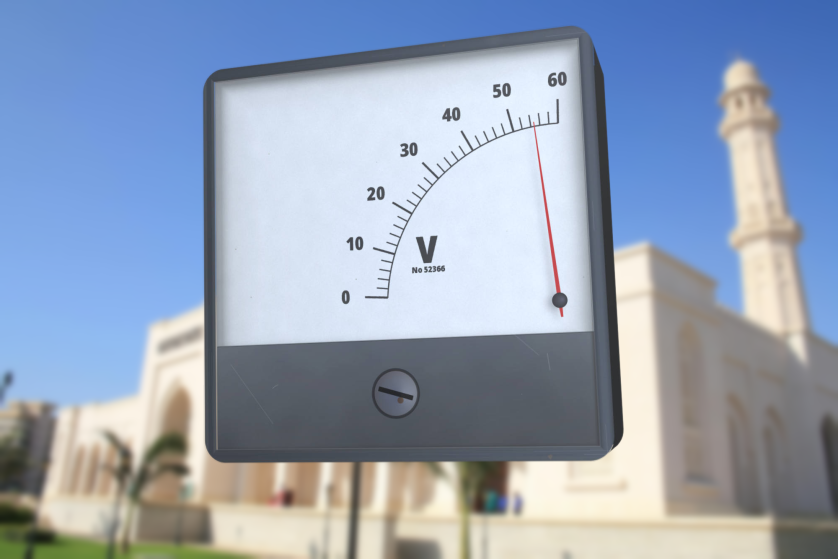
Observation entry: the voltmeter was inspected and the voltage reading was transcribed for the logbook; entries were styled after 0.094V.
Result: 55V
